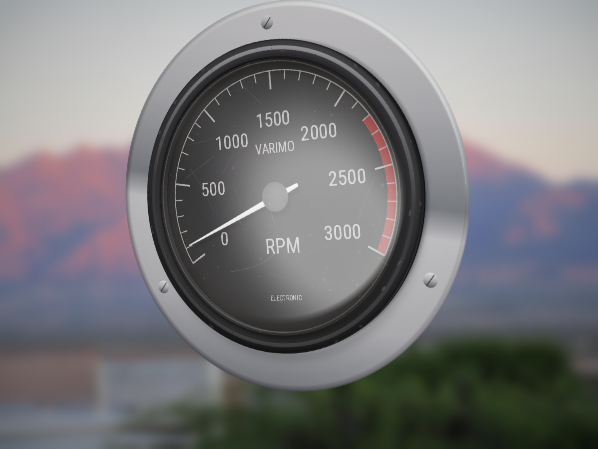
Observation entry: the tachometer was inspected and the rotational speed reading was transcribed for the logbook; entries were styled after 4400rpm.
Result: 100rpm
